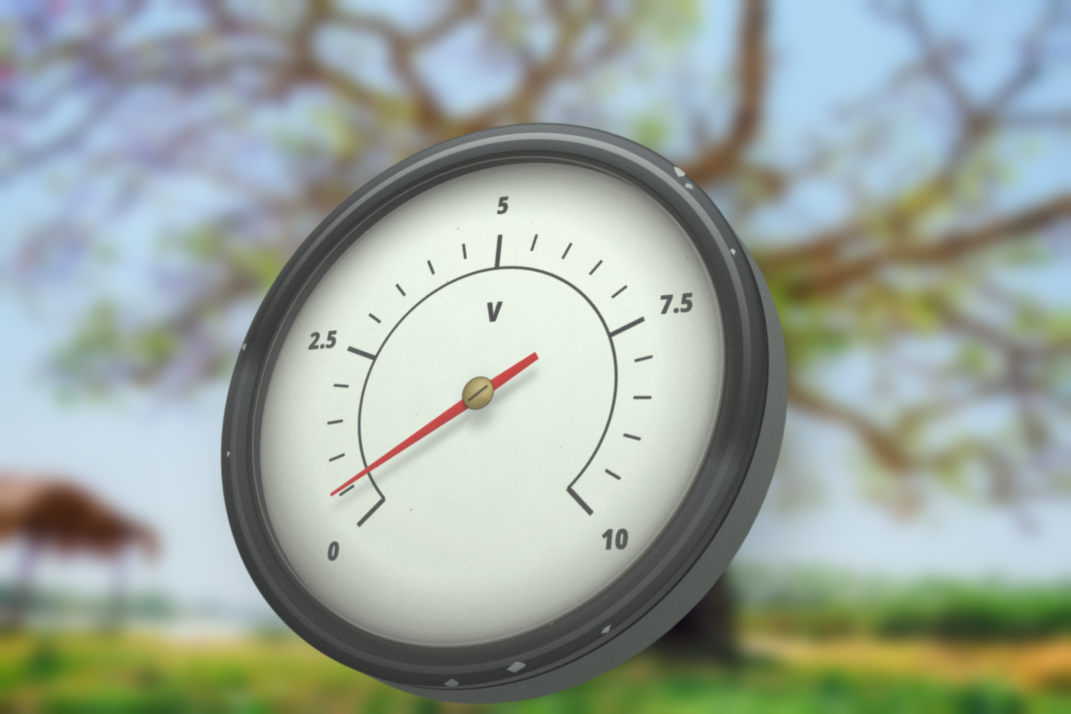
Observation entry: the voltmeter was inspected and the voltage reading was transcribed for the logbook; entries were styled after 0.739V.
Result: 0.5V
